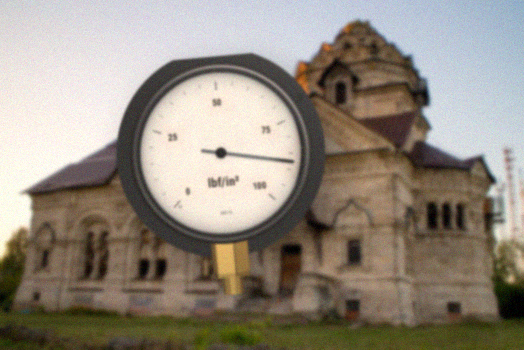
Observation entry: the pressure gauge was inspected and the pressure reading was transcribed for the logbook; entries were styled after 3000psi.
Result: 87.5psi
